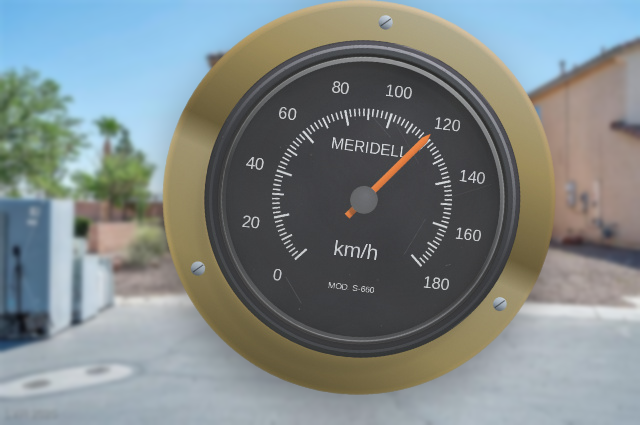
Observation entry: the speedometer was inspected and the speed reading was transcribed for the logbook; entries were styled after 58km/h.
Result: 118km/h
